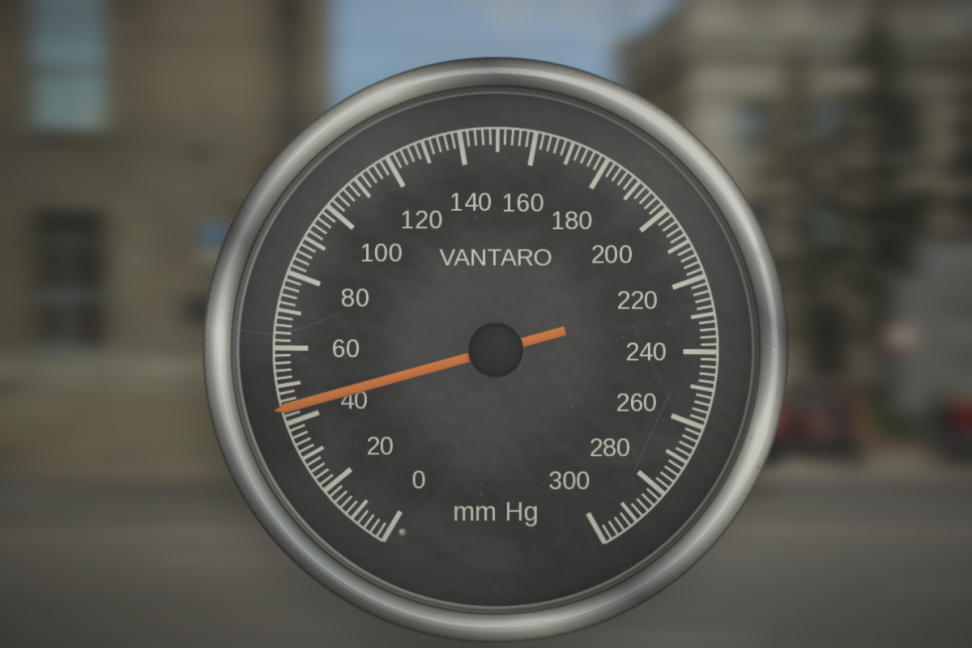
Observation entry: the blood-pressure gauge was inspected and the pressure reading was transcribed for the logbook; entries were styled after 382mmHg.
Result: 44mmHg
